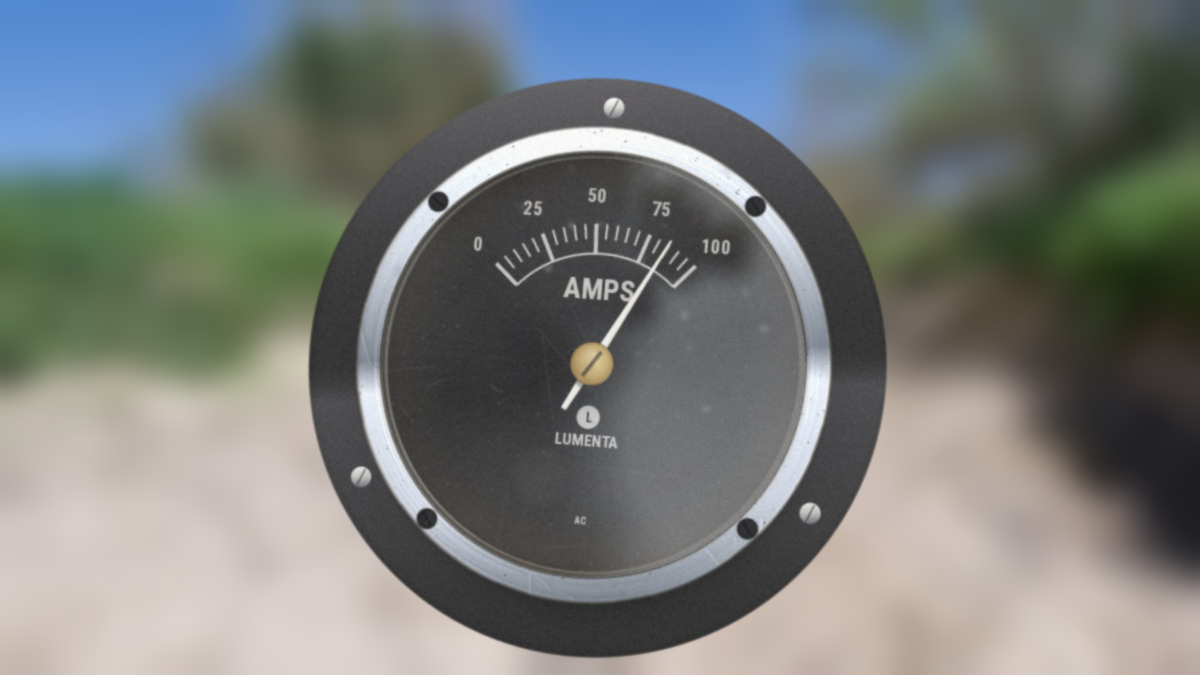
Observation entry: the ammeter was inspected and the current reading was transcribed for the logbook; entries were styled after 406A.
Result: 85A
